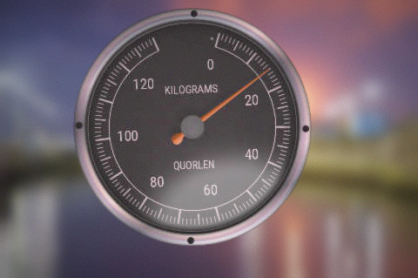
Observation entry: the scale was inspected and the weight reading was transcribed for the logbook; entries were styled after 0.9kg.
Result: 15kg
